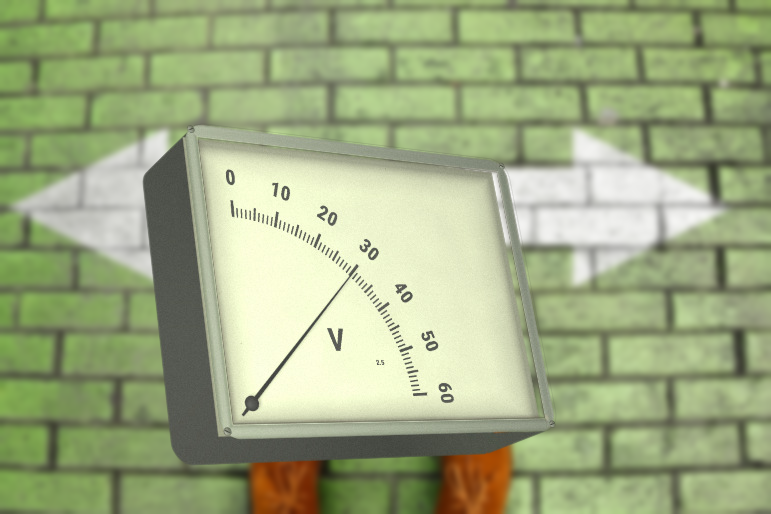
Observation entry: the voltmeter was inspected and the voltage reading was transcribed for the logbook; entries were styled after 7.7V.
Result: 30V
